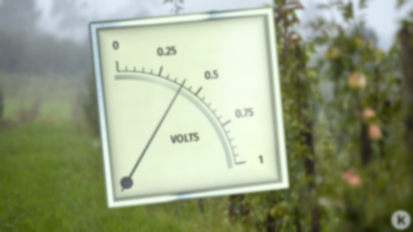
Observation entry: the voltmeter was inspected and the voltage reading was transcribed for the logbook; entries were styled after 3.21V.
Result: 0.4V
